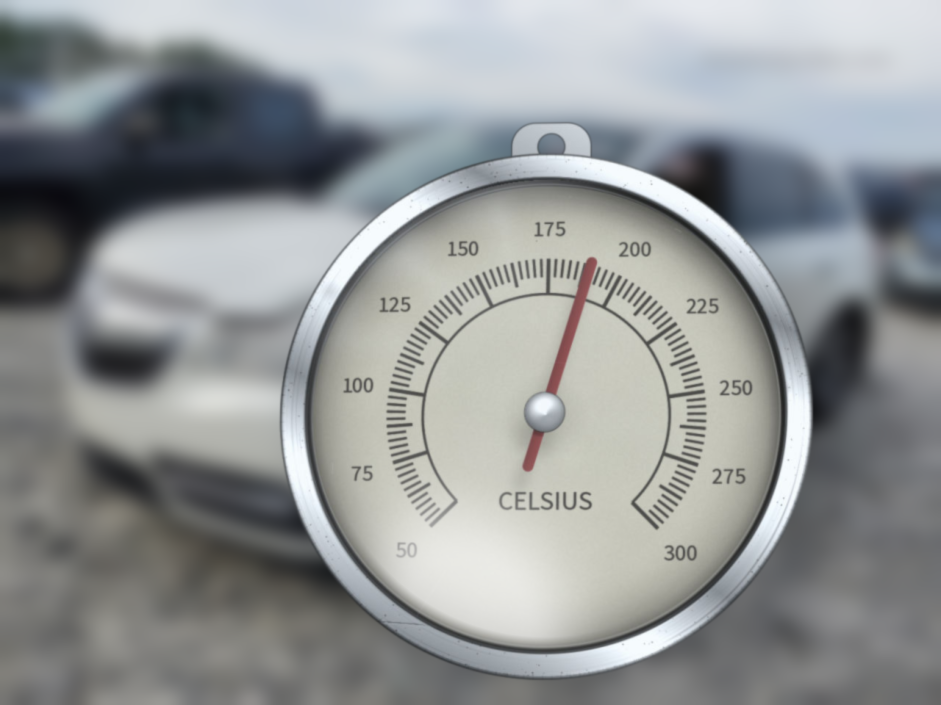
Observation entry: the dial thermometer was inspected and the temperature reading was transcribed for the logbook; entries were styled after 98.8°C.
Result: 190°C
